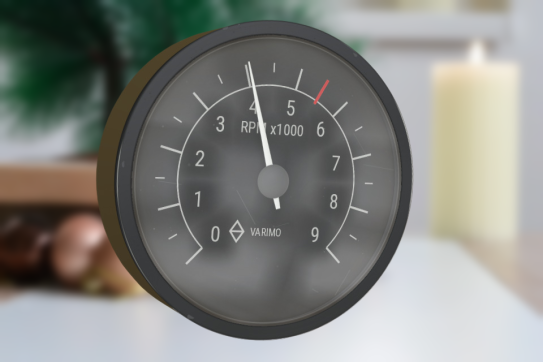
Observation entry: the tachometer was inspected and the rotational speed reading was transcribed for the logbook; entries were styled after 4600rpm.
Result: 4000rpm
